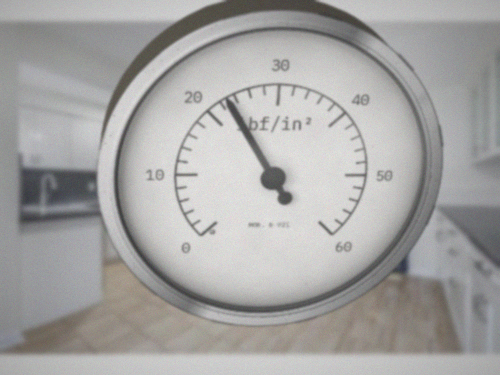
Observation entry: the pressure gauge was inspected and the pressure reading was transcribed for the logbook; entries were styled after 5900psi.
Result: 23psi
